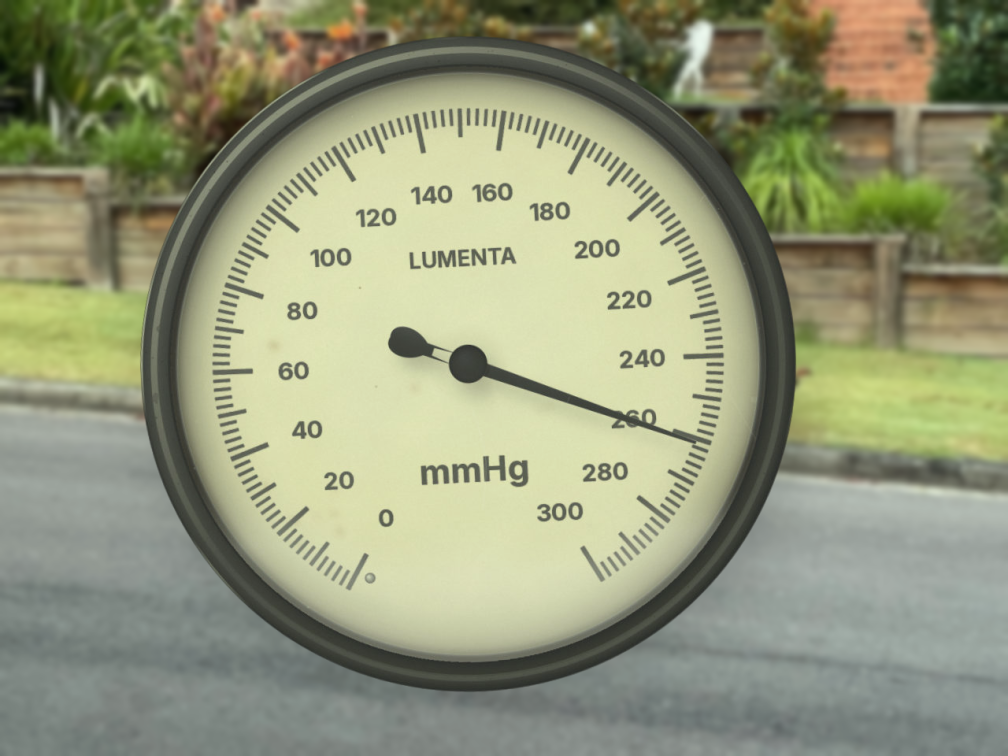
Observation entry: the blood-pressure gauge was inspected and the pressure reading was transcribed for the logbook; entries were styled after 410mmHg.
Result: 261mmHg
